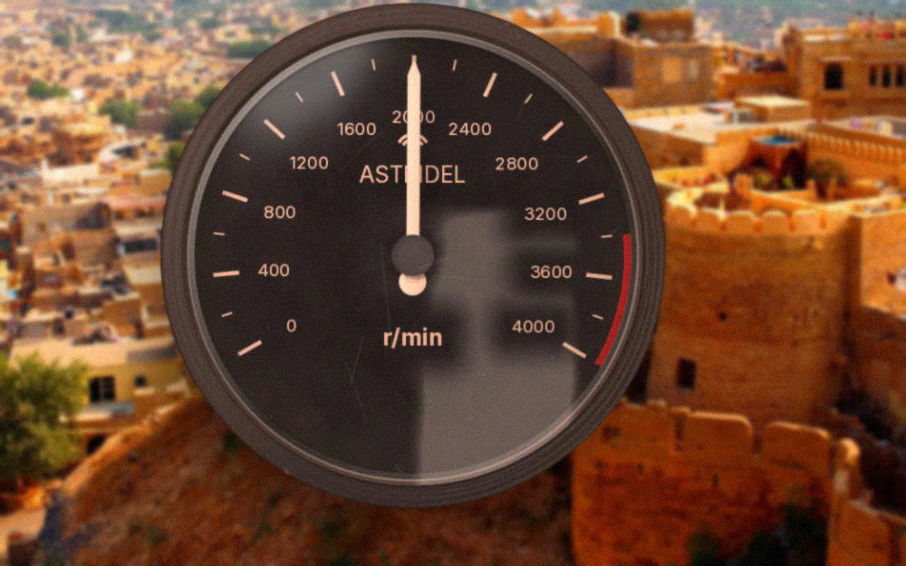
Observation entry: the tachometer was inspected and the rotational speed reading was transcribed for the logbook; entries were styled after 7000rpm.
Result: 2000rpm
